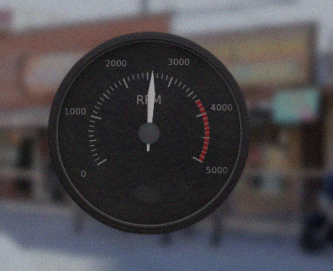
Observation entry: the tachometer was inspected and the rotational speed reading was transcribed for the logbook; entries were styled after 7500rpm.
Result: 2600rpm
